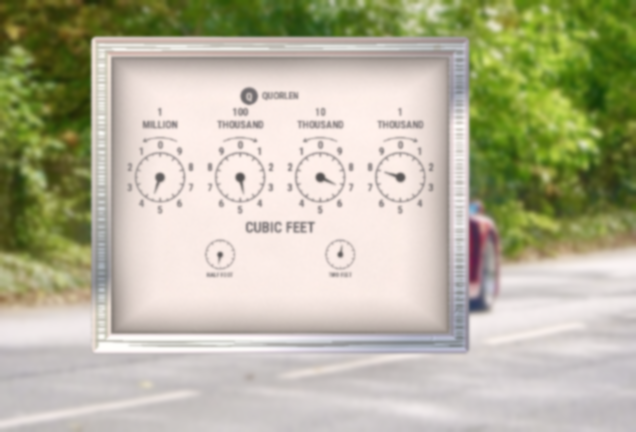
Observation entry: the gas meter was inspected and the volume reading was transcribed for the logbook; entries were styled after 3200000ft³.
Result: 446800ft³
